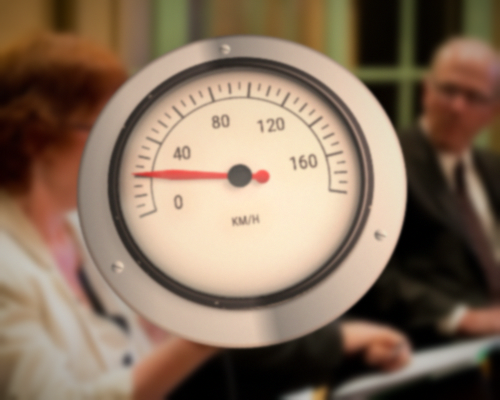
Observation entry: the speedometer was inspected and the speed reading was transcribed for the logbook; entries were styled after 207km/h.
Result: 20km/h
